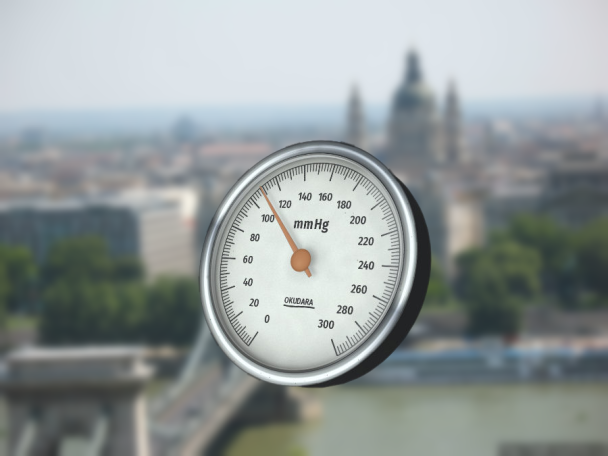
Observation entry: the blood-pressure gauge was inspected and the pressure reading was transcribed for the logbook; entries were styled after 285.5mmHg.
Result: 110mmHg
